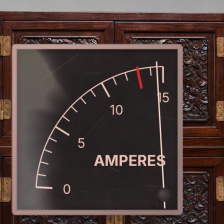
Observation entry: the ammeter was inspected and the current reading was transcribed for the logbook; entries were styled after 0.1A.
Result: 14.5A
